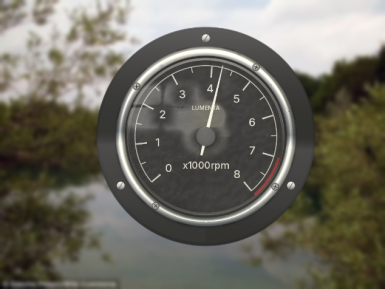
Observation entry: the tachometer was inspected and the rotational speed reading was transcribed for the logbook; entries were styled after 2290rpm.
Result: 4250rpm
